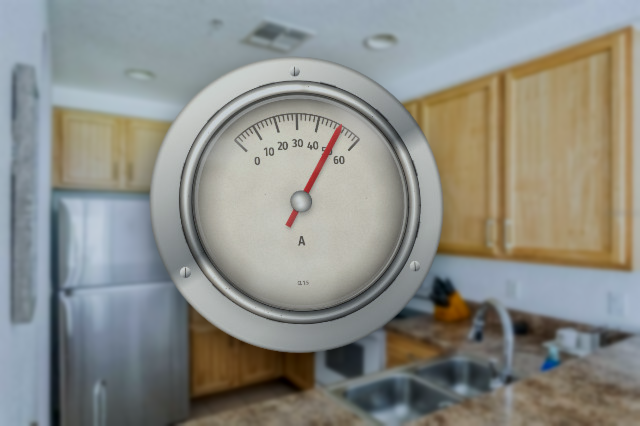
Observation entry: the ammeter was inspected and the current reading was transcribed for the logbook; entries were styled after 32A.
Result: 50A
